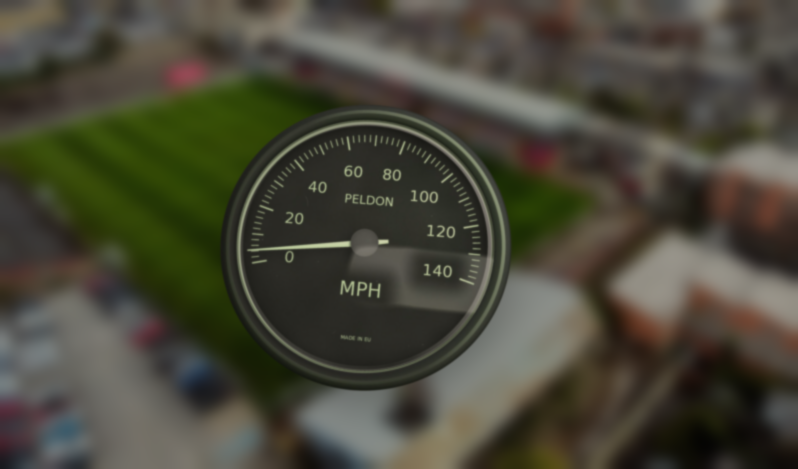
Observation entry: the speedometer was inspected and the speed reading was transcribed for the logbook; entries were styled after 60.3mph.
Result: 4mph
